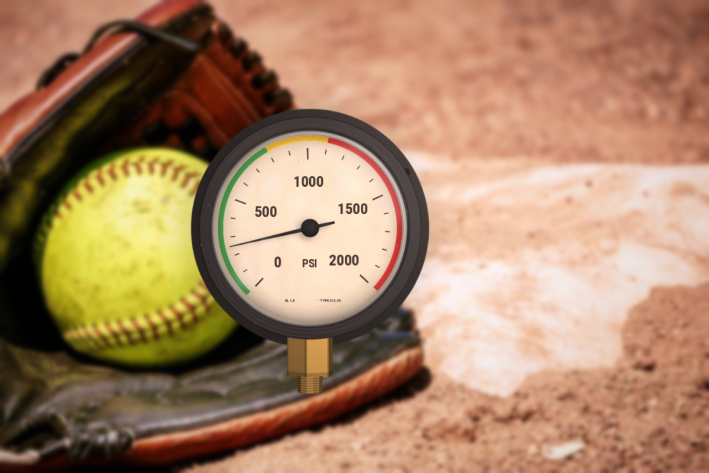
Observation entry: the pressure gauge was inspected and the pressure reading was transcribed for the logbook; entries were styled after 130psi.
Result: 250psi
